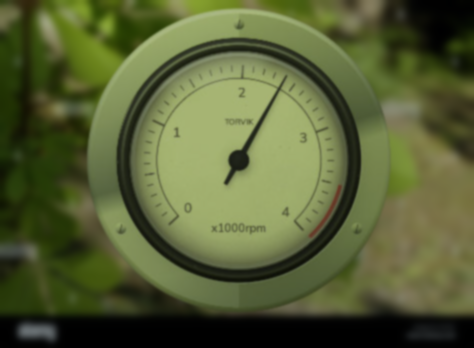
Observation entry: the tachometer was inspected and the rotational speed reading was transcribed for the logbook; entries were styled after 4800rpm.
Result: 2400rpm
